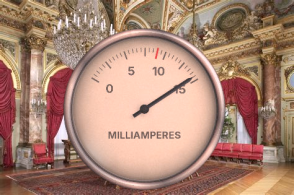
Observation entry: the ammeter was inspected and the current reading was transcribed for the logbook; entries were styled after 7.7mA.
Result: 14.5mA
